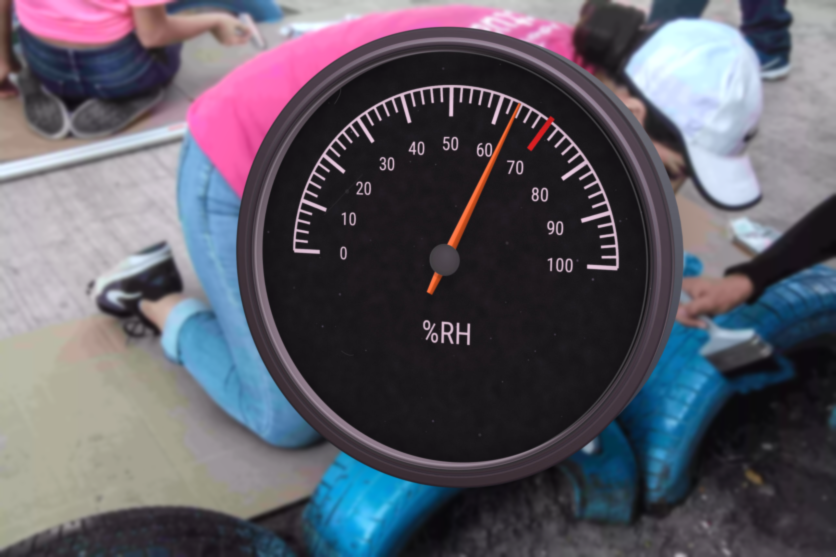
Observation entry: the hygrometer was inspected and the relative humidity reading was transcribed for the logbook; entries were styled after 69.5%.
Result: 64%
